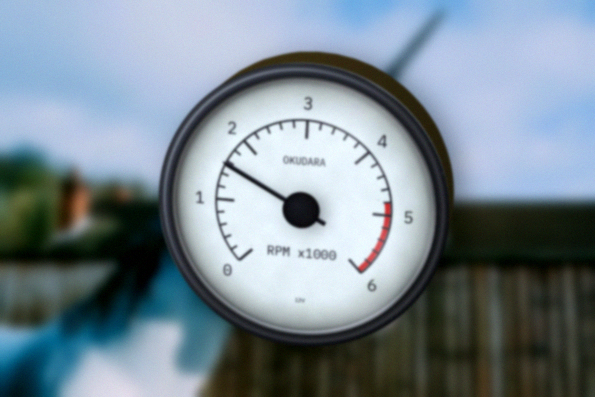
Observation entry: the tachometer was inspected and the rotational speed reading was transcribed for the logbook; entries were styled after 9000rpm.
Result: 1600rpm
